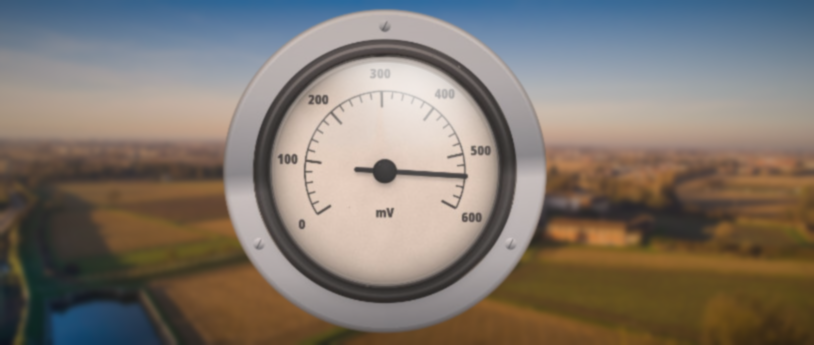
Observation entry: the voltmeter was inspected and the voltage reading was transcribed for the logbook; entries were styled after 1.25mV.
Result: 540mV
